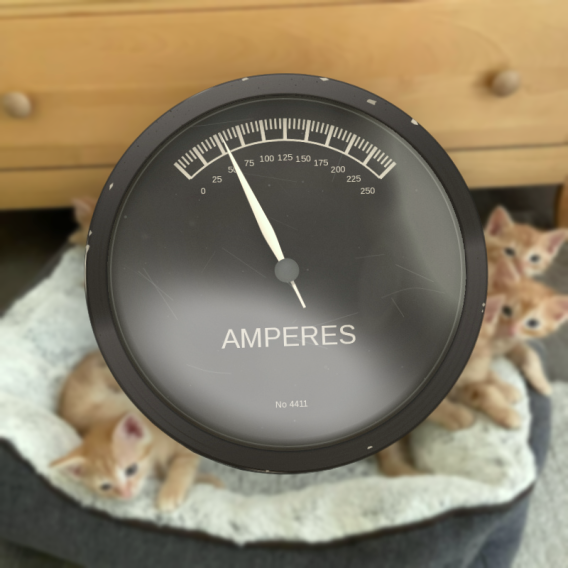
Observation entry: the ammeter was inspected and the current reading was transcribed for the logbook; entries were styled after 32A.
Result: 55A
